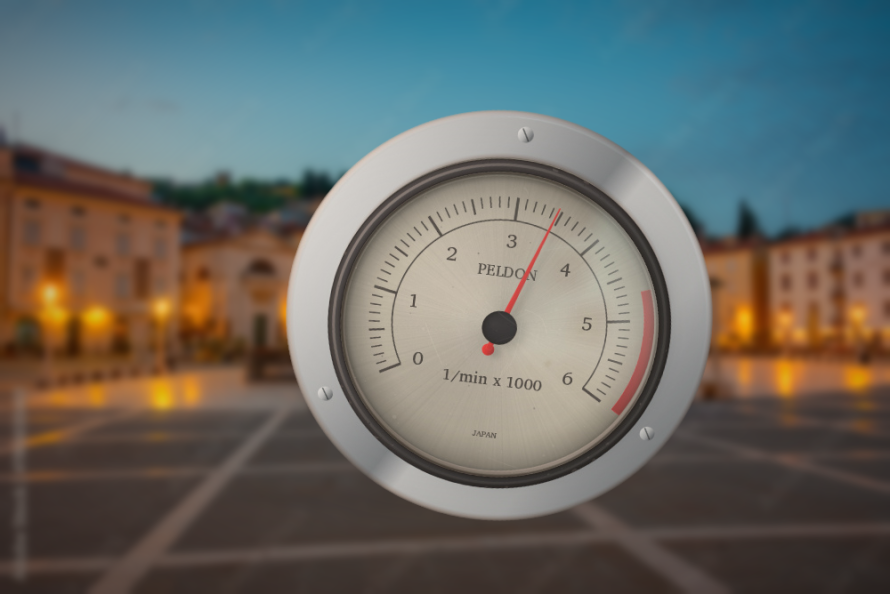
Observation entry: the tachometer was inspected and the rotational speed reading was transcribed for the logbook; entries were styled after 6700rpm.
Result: 3450rpm
